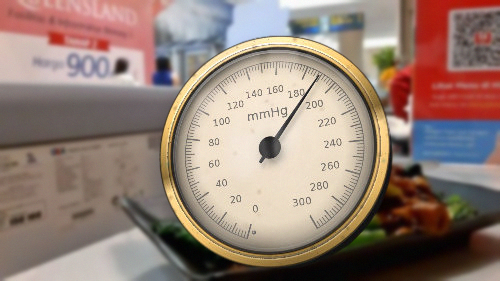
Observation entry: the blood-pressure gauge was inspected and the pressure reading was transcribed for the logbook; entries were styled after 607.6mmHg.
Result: 190mmHg
